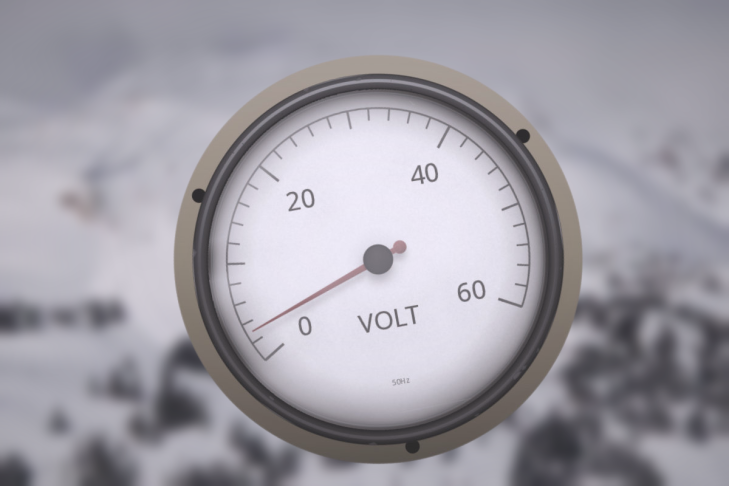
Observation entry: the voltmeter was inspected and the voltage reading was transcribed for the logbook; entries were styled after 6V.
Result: 3V
